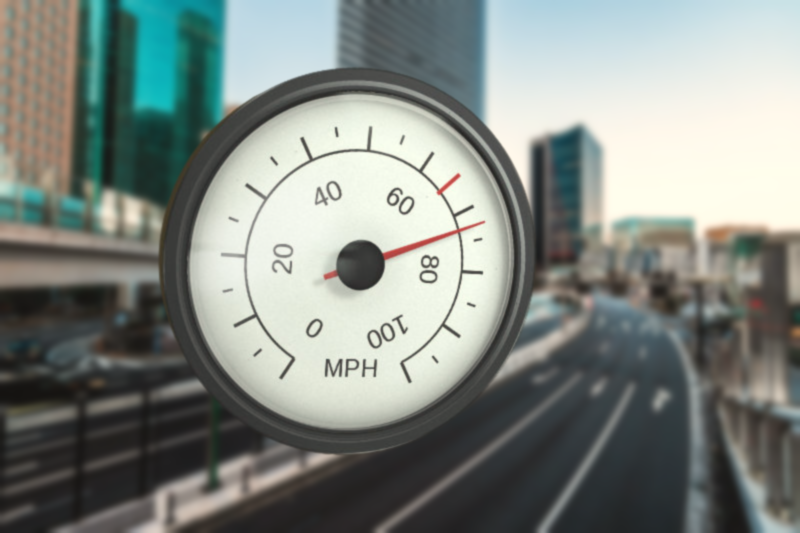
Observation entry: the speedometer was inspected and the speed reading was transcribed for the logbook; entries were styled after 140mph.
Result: 72.5mph
